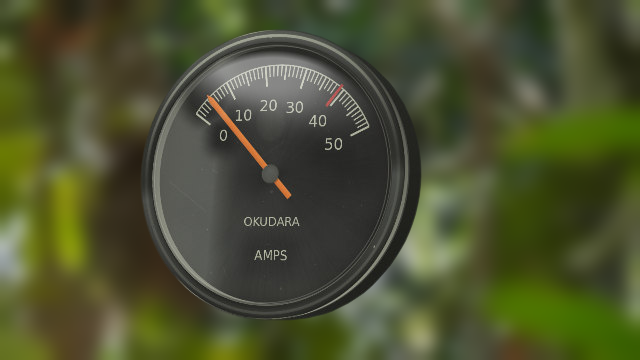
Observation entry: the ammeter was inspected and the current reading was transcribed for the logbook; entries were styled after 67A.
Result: 5A
